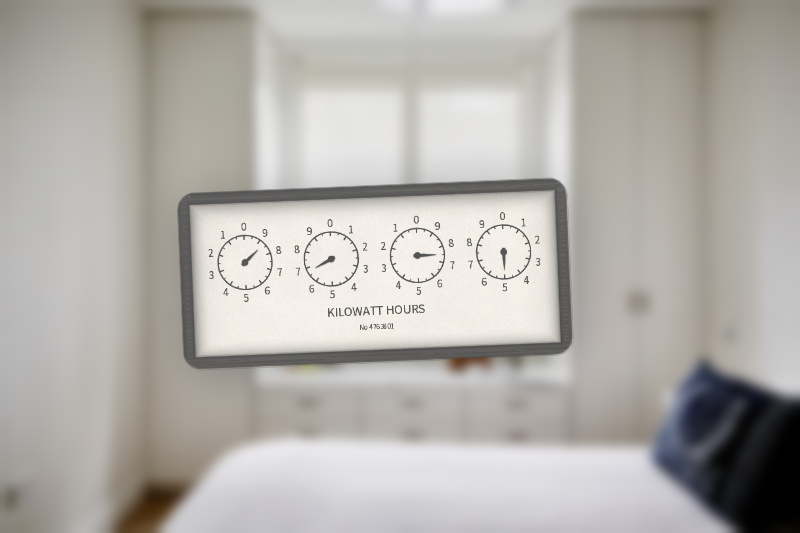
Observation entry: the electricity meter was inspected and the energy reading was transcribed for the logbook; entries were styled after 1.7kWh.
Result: 8675kWh
